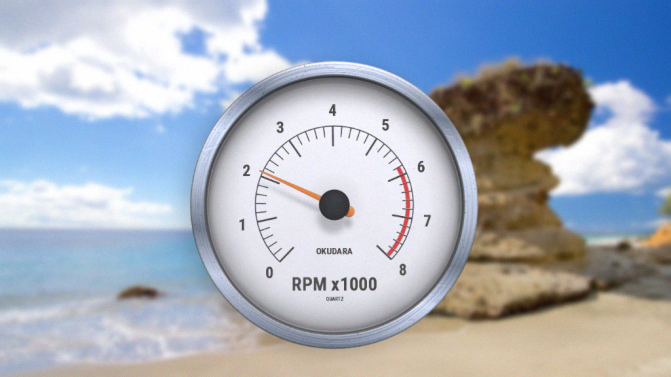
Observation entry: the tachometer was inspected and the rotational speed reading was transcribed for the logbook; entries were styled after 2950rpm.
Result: 2100rpm
